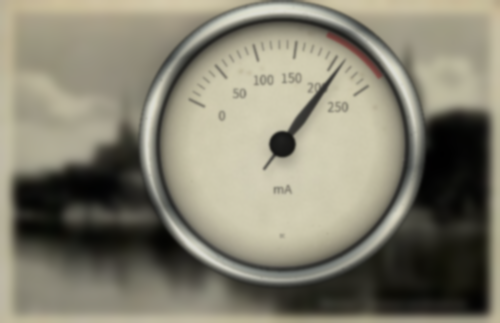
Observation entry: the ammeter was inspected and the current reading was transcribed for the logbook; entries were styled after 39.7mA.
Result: 210mA
